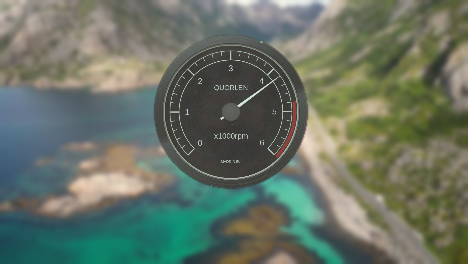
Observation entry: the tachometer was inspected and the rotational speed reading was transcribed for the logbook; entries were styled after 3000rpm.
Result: 4200rpm
